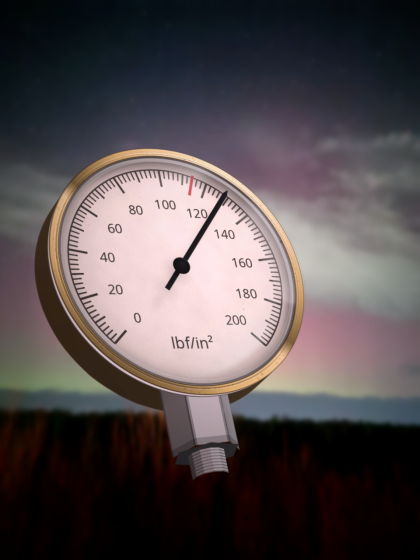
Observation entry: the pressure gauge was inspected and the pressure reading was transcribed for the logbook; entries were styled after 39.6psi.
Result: 128psi
